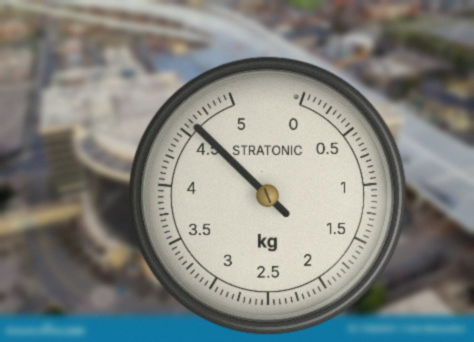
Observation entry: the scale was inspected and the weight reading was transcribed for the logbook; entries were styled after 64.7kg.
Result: 4.6kg
